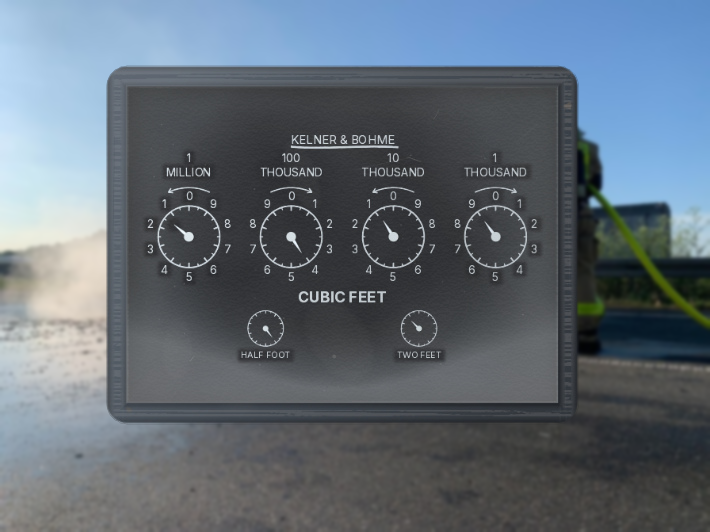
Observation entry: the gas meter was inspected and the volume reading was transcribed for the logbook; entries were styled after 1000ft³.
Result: 140900ft³
